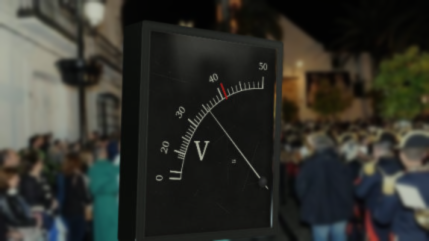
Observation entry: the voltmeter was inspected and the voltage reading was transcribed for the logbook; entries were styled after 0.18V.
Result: 35V
